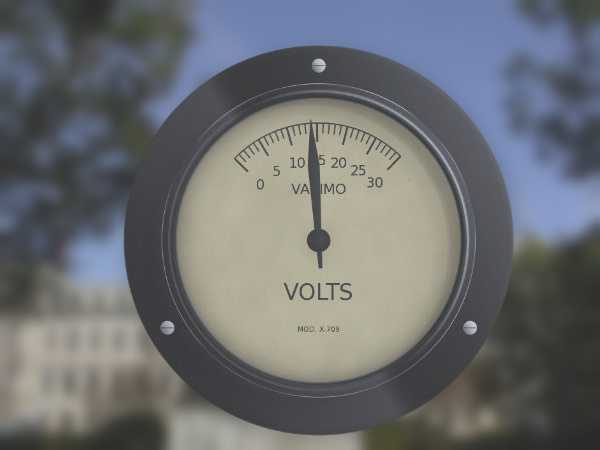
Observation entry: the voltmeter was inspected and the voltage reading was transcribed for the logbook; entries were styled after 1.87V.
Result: 14V
